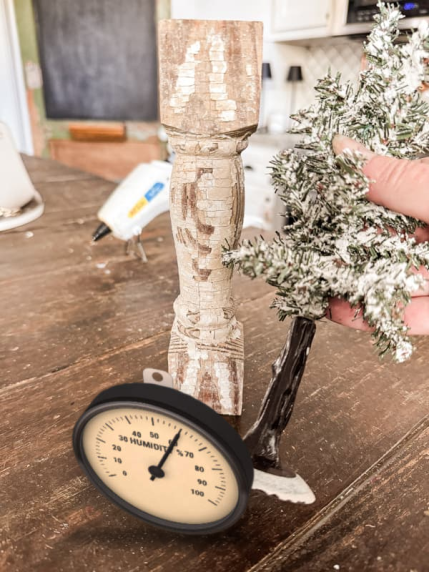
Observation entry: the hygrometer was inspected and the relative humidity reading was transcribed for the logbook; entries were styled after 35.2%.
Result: 60%
